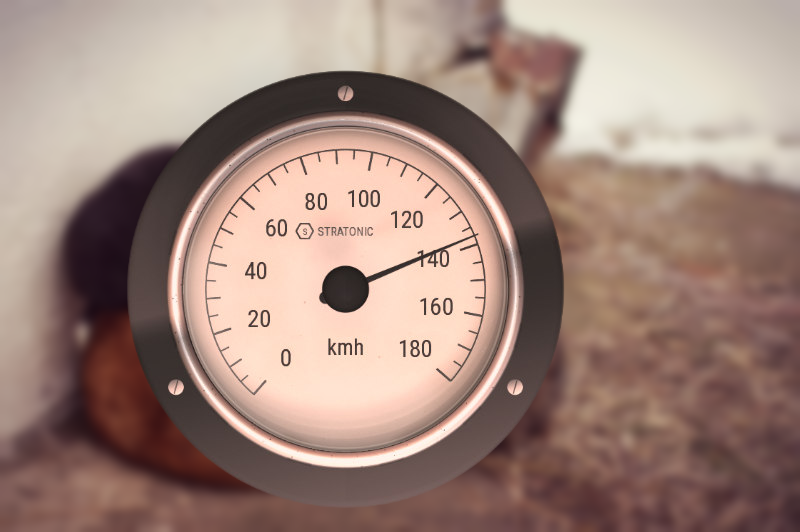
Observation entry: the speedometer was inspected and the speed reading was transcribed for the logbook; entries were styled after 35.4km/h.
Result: 137.5km/h
